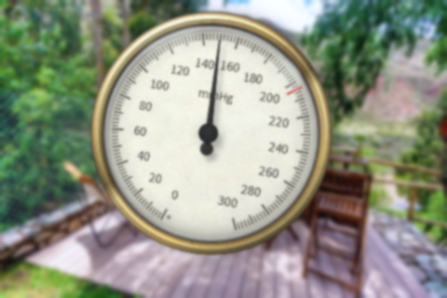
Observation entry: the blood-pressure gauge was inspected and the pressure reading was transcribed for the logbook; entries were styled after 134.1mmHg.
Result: 150mmHg
